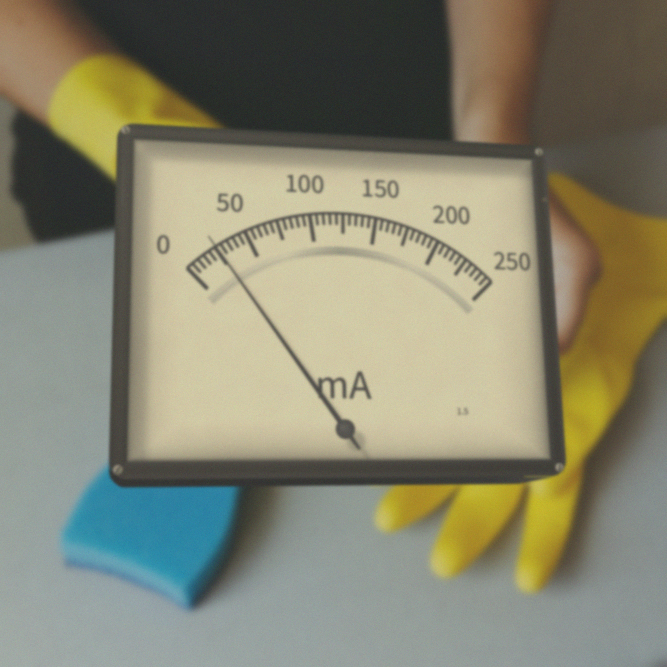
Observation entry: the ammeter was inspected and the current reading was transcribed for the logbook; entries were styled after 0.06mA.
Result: 25mA
